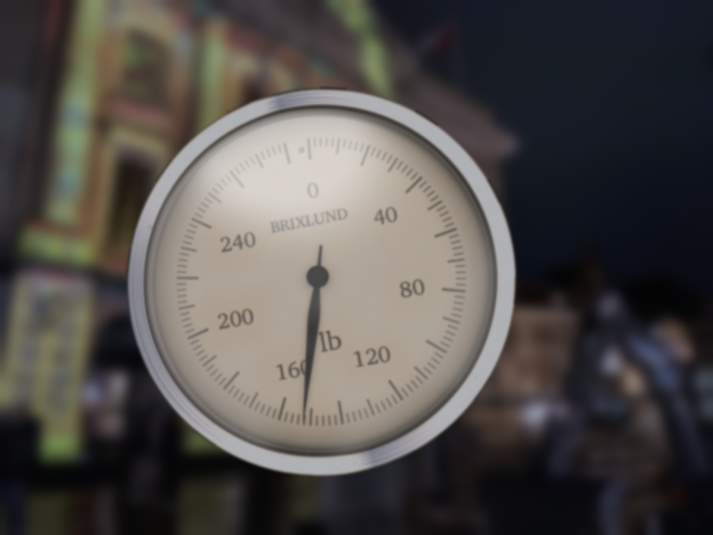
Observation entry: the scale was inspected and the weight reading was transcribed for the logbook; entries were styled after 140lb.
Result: 152lb
